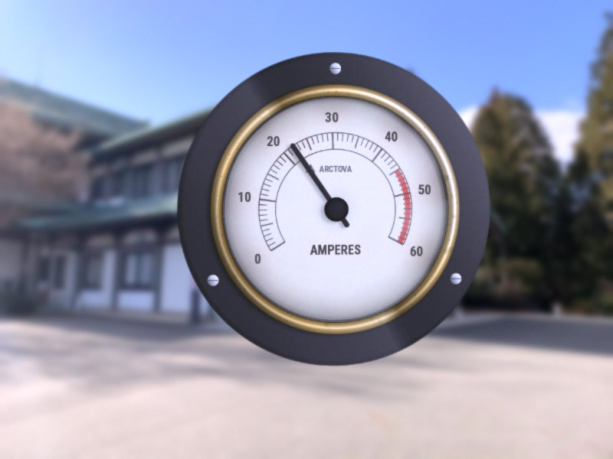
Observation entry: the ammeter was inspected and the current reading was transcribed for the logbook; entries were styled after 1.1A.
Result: 22A
